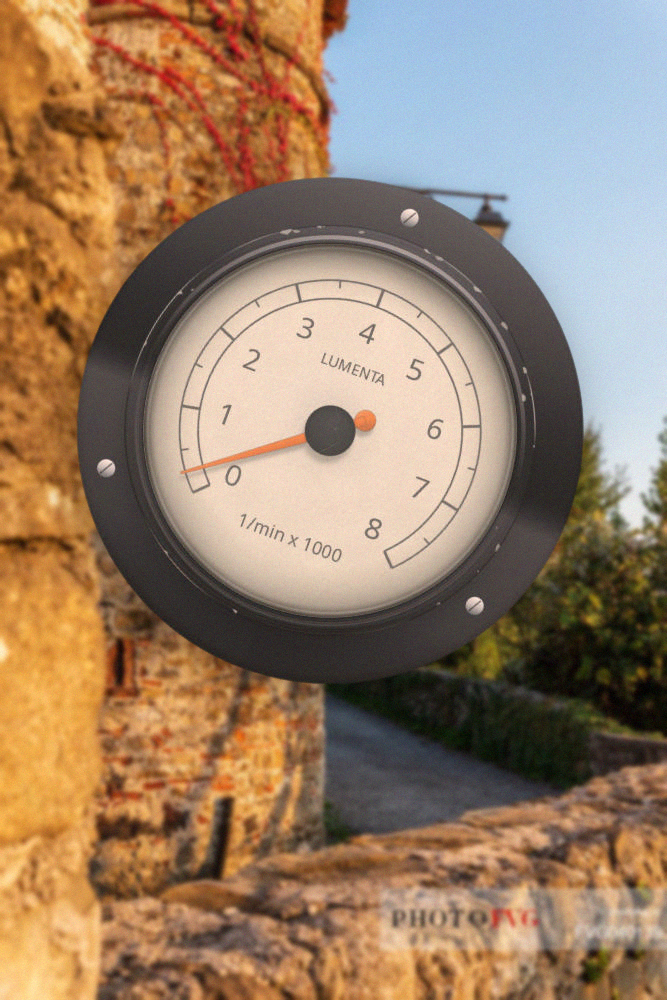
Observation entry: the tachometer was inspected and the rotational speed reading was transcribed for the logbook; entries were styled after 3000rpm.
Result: 250rpm
